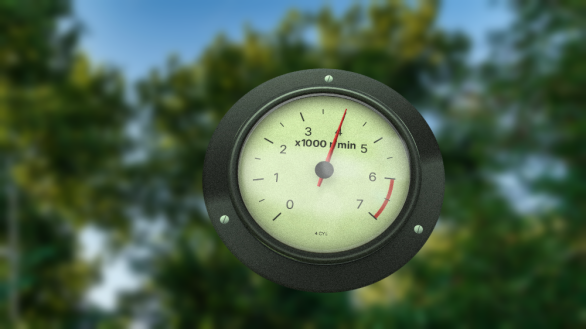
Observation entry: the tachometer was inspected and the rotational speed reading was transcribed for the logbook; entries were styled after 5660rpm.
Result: 4000rpm
